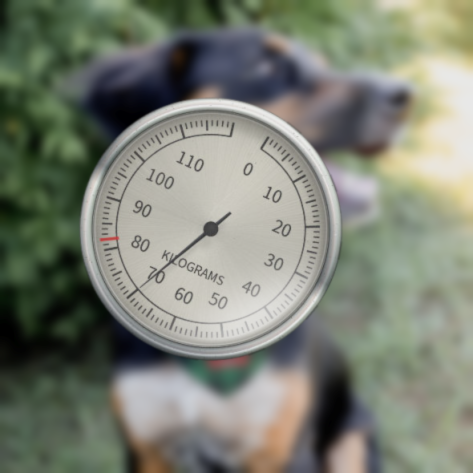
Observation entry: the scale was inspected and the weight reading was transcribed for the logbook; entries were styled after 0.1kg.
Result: 70kg
